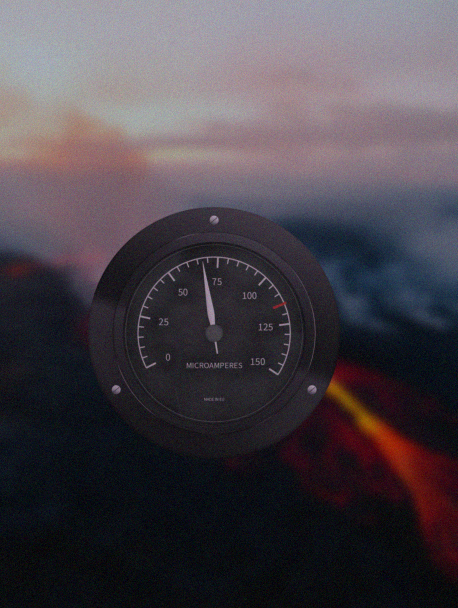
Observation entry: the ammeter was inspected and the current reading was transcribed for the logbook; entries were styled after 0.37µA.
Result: 67.5µA
